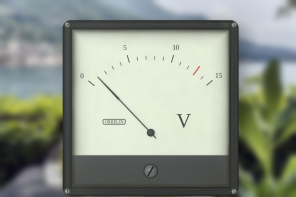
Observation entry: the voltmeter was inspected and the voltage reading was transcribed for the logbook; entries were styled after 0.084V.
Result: 1V
